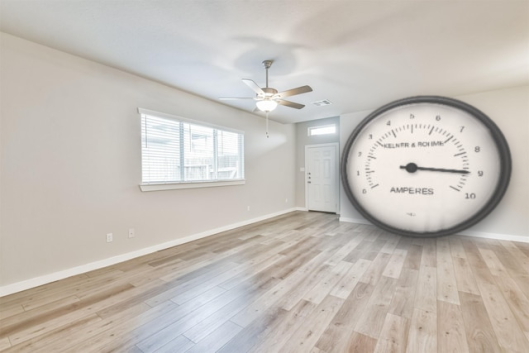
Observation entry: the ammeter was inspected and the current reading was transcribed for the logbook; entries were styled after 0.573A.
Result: 9A
